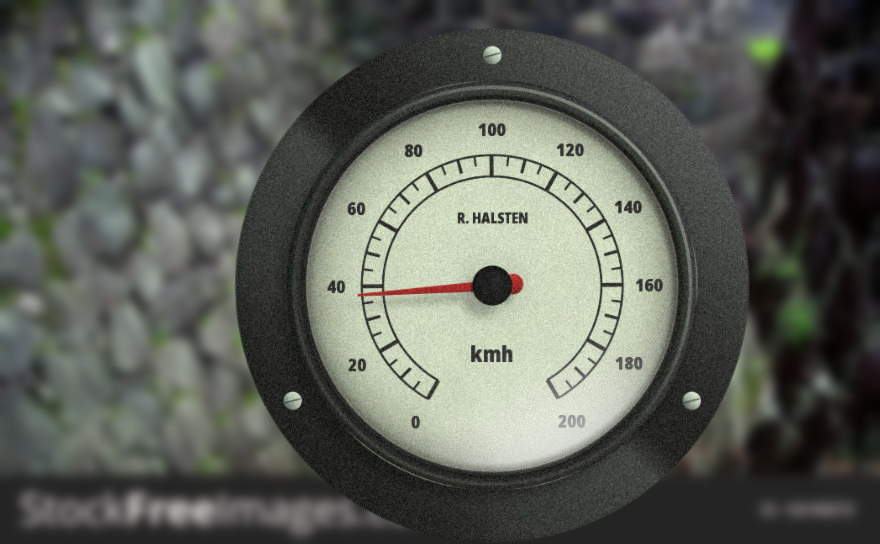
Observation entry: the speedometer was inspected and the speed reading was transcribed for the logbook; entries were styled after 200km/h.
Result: 37.5km/h
